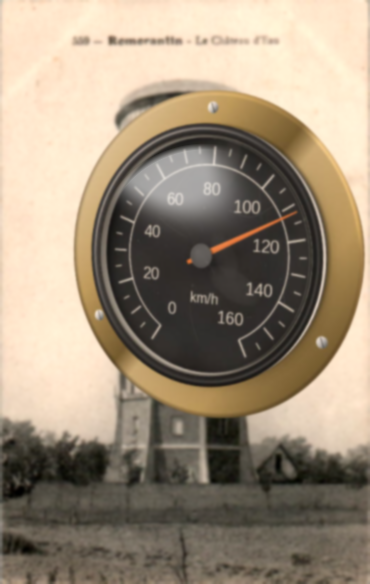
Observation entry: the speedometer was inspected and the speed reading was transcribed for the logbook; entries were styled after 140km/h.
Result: 112.5km/h
